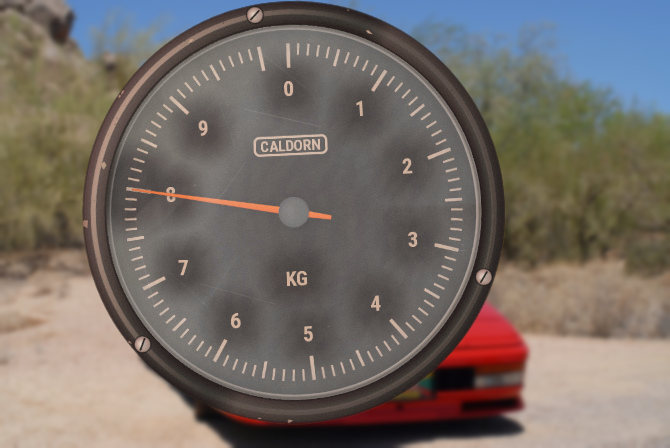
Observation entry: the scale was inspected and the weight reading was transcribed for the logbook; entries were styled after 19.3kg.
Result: 8kg
